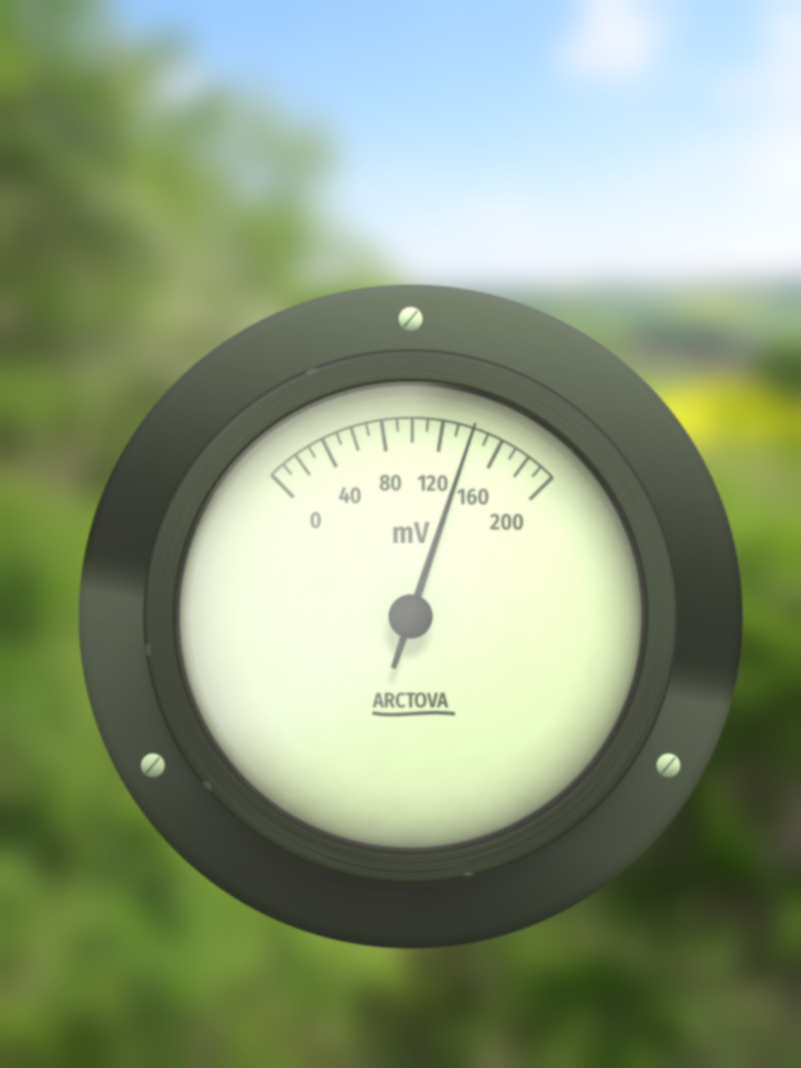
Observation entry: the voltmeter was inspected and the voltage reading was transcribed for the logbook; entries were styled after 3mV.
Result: 140mV
